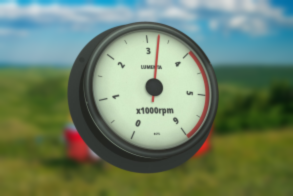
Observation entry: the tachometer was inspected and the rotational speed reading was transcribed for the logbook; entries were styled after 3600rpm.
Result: 3250rpm
